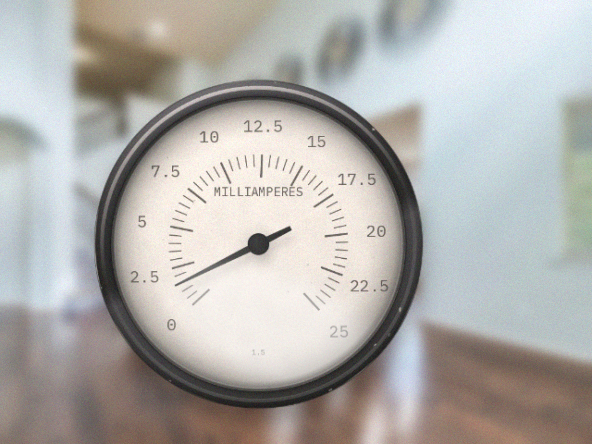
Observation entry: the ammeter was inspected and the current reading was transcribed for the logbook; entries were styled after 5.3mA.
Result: 1.5mA
